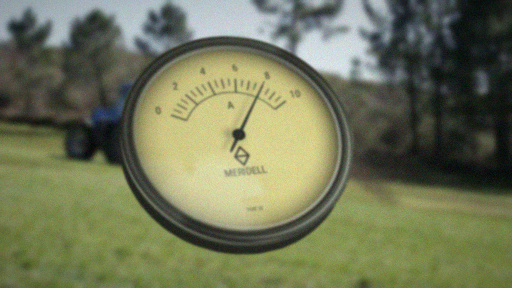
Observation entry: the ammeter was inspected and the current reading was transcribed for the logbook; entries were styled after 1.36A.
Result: 8A
